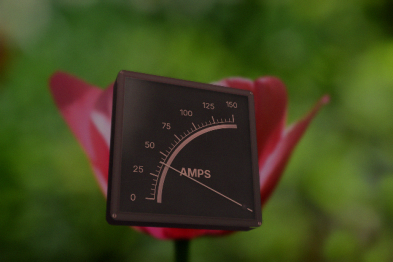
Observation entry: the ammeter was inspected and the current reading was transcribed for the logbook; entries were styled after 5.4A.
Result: 40A
